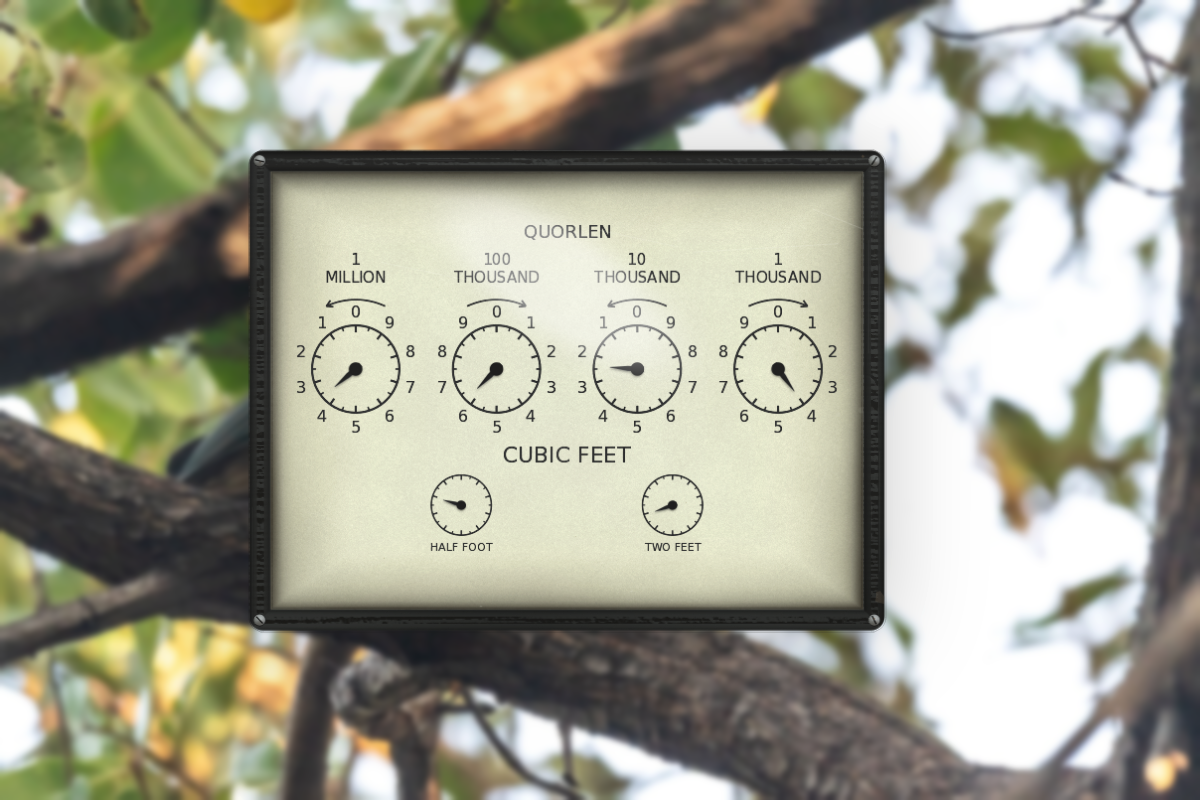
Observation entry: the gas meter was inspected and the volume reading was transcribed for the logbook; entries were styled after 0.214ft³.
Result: 362400ft³
